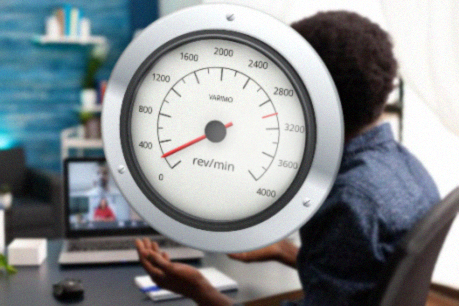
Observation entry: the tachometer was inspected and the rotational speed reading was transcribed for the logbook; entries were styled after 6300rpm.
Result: 200rpm
